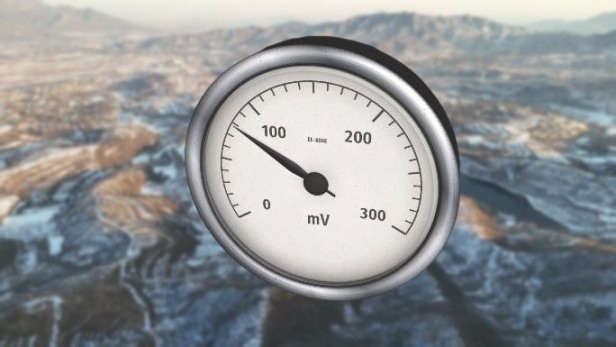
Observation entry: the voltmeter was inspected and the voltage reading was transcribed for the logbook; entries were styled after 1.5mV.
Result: 80mV
